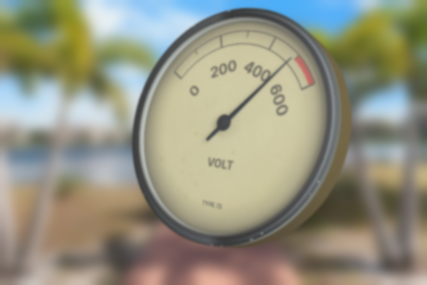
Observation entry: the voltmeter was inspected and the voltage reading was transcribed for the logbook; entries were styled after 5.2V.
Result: 500V
